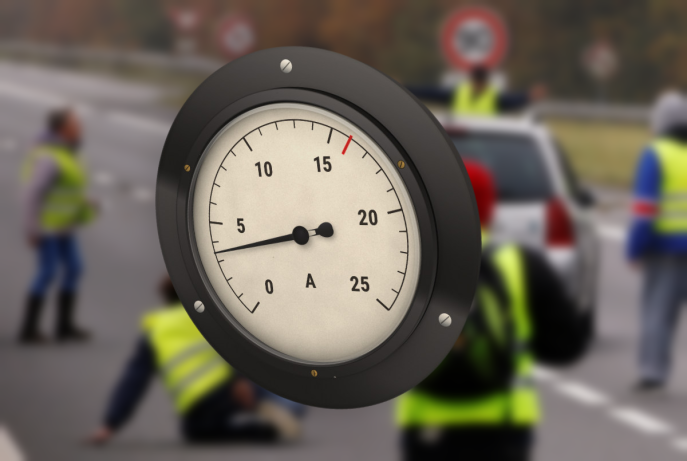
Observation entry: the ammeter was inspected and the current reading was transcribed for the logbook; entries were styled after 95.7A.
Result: 3.5A
